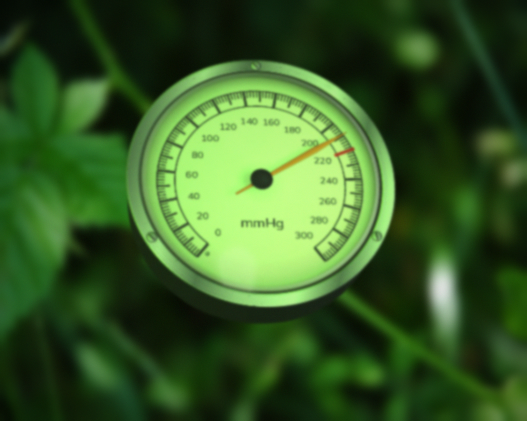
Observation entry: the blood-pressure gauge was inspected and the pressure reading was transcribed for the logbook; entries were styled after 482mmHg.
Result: 210mmHg
